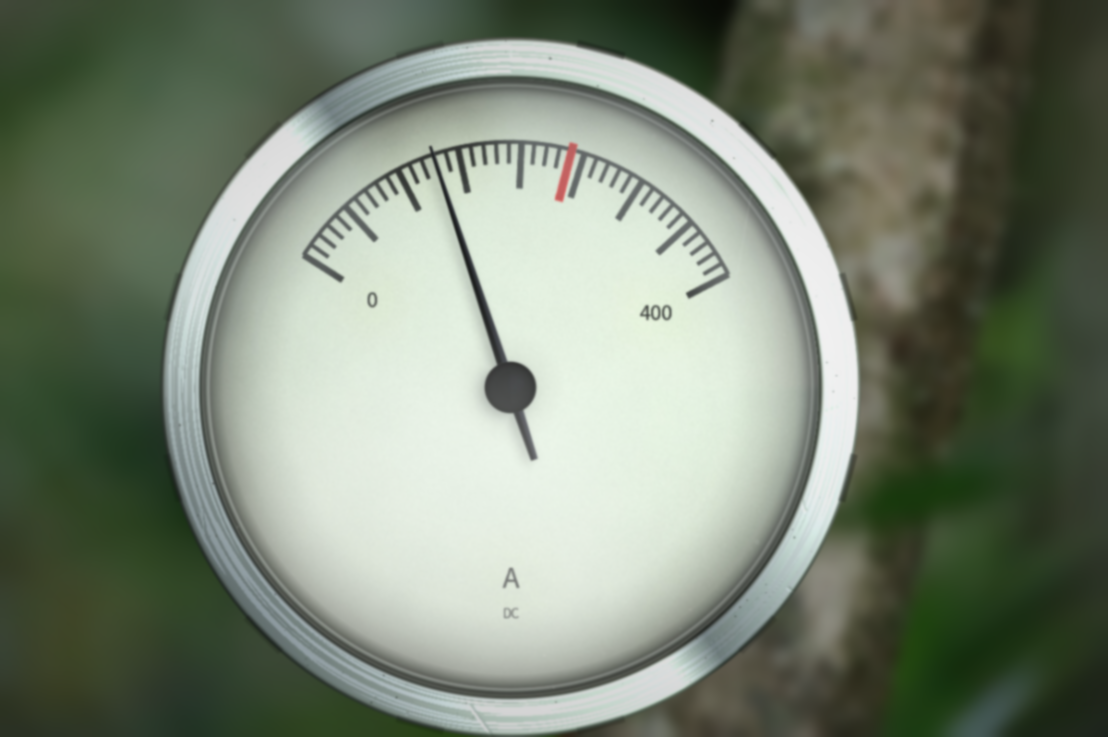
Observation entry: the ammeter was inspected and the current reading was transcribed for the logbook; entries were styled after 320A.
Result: 130A
